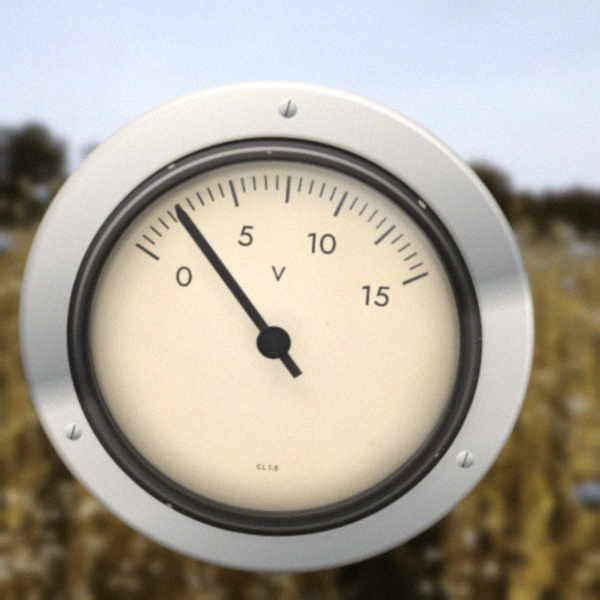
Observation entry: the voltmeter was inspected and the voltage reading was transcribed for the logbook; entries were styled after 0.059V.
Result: 2.5V
